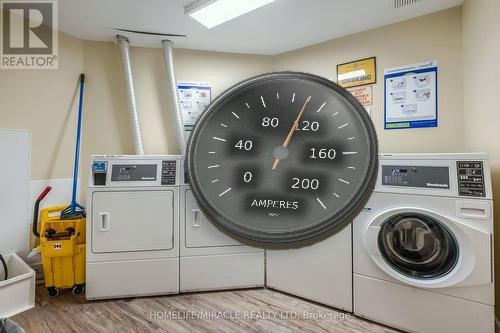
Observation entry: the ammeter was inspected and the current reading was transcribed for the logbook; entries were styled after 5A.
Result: 110A
